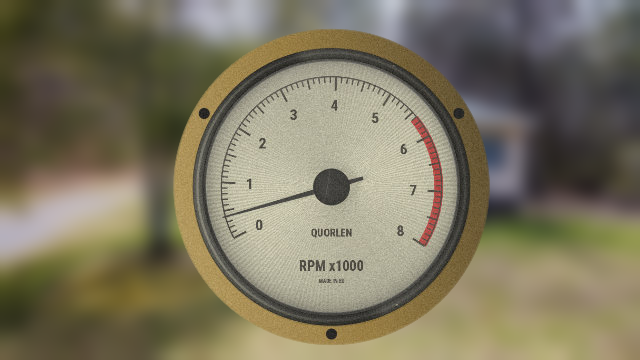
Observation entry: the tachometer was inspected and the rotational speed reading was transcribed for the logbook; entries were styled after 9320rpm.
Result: 400rpm
